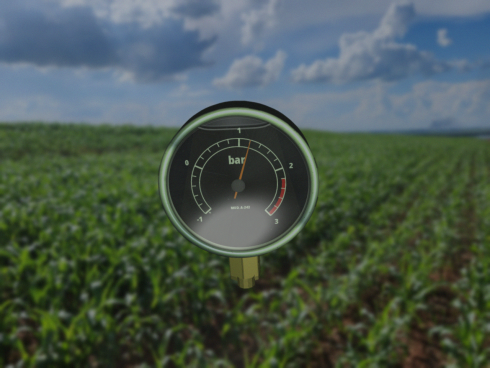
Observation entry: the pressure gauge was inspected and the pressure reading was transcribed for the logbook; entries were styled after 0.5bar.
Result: 1.2bar
